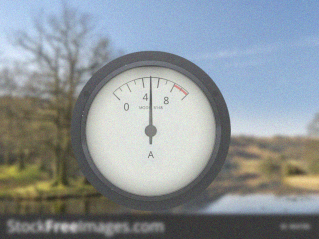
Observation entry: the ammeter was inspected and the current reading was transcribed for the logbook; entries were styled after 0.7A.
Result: 5A
